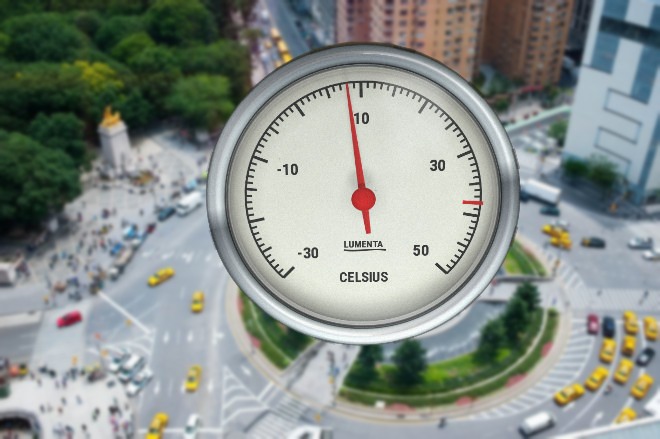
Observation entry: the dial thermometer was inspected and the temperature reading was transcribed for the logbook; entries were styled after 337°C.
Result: 8°C
